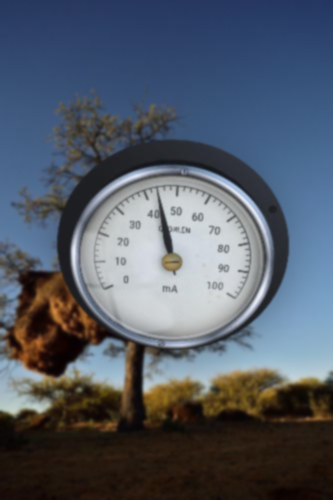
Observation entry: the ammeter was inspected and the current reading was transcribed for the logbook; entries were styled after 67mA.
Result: 44mA
